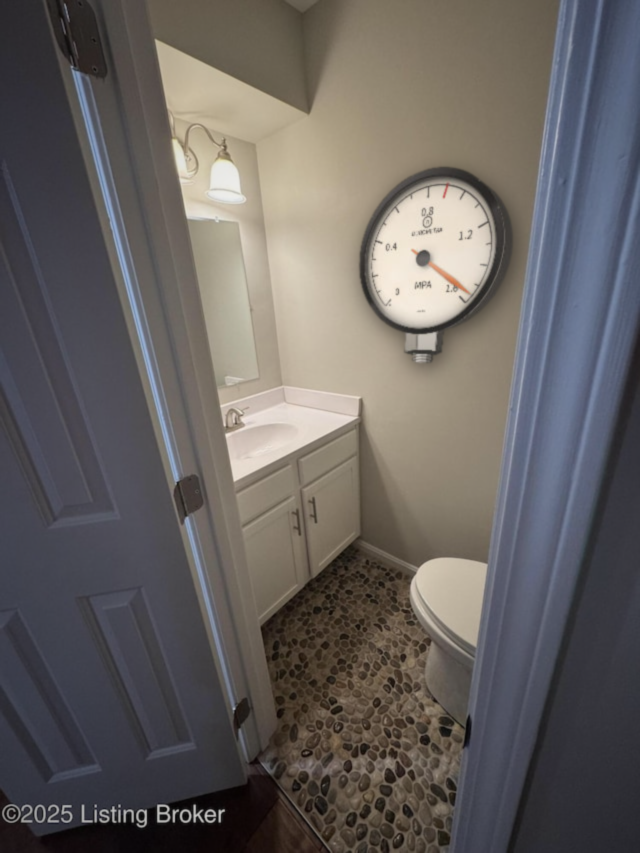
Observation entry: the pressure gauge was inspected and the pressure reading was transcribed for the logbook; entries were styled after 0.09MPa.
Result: 1.55MPa
